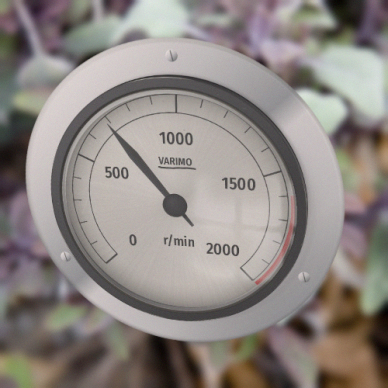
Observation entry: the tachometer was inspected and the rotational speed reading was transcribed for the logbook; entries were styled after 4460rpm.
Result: 700rpm
